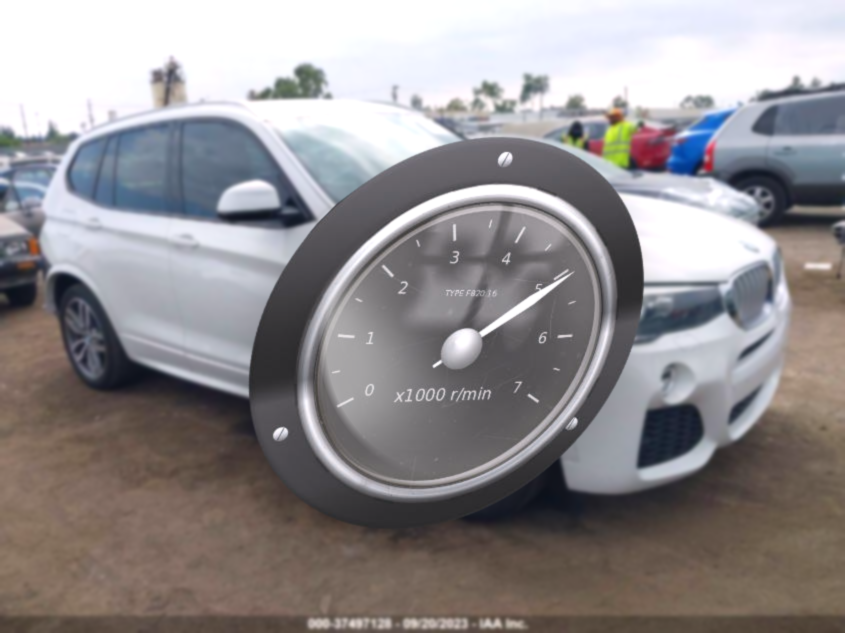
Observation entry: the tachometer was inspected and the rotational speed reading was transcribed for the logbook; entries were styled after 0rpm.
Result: 5000rpm
